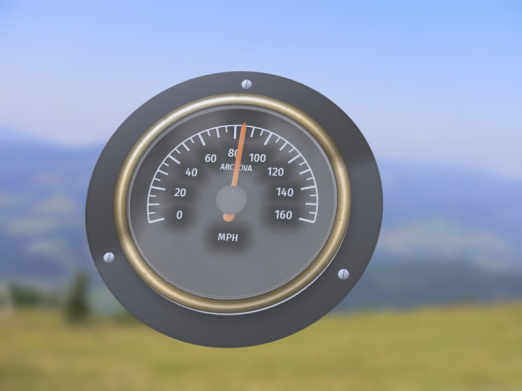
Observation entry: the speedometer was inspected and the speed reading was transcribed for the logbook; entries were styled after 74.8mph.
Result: 85mph
